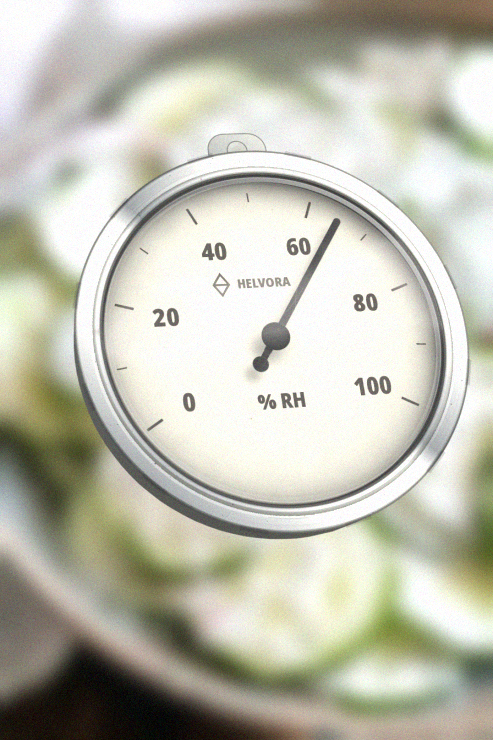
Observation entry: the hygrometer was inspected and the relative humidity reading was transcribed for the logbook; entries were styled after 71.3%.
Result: 65%
